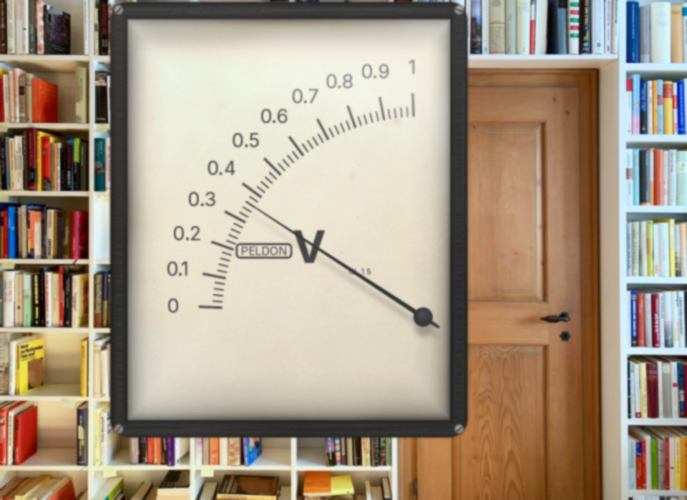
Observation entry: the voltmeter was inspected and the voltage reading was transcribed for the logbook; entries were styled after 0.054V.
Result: 0.36V
